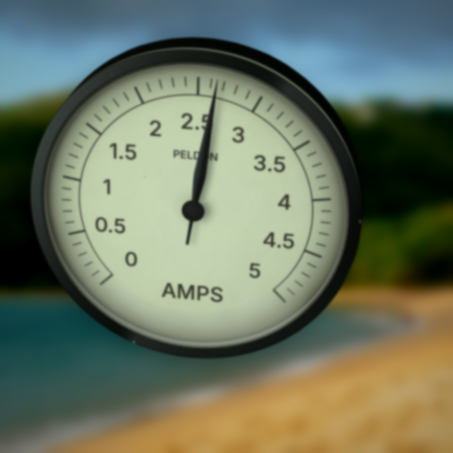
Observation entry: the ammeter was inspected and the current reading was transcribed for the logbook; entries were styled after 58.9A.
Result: 2.65A
